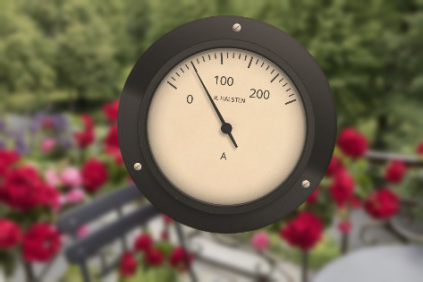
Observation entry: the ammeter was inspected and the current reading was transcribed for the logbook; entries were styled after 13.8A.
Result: 50A
